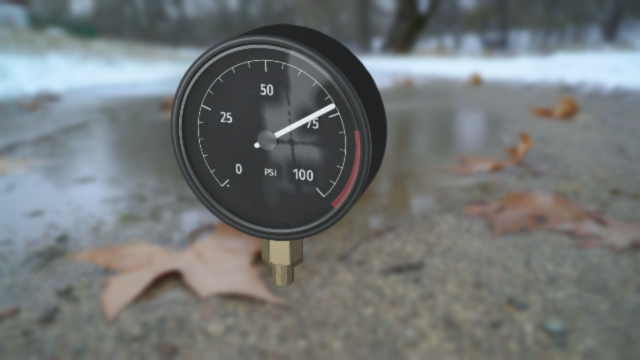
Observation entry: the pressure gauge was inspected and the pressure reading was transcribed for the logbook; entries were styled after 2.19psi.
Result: 72.5psi
